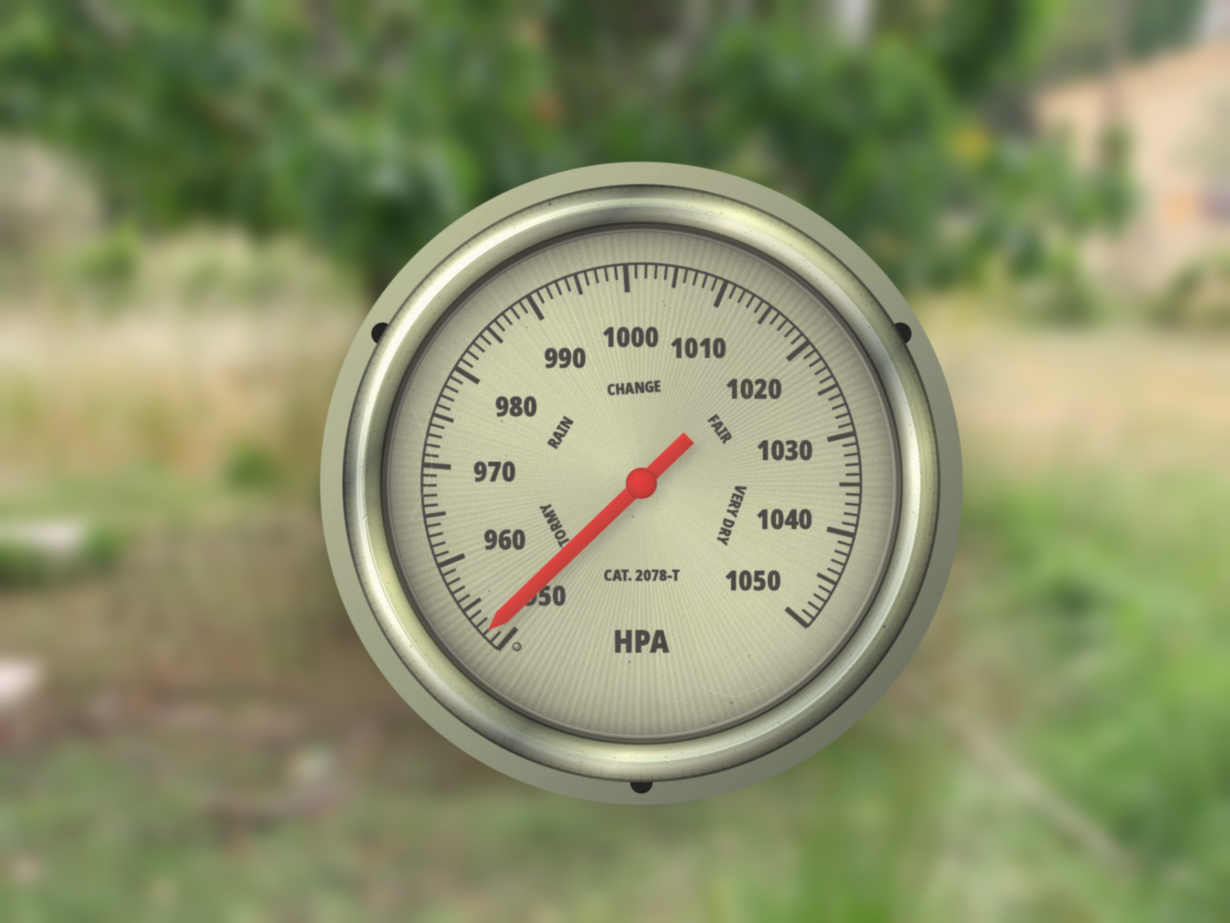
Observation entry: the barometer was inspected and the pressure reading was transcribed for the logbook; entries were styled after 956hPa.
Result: 952hPa
